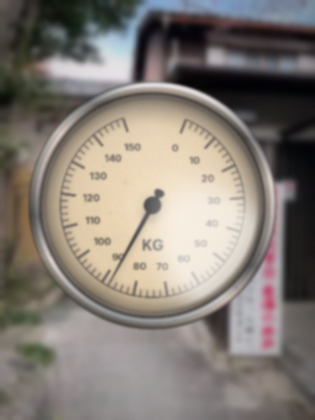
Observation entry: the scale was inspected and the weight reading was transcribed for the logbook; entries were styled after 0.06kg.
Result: 88kg
